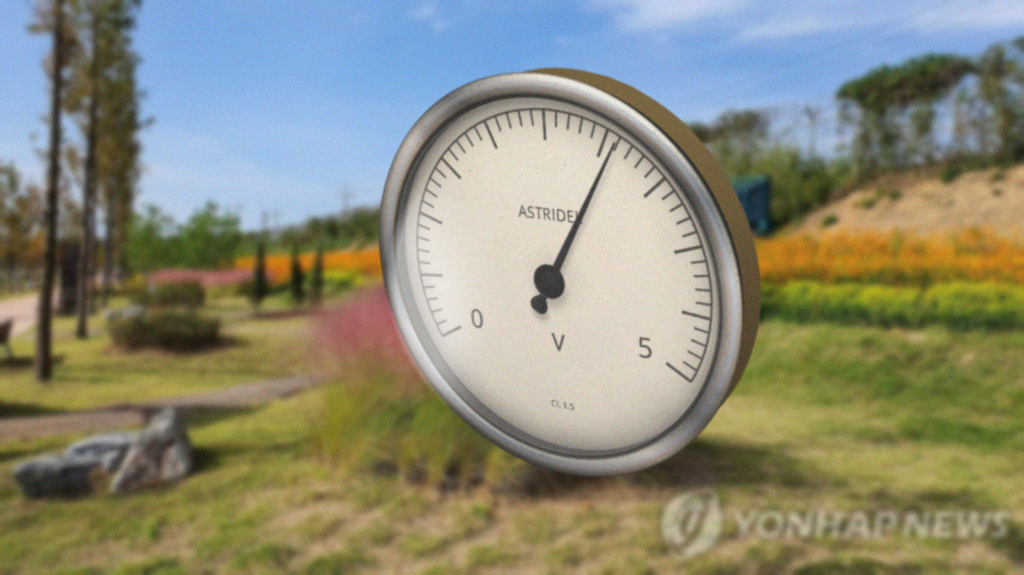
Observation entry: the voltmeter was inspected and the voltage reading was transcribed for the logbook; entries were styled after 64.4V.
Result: 3.1V
